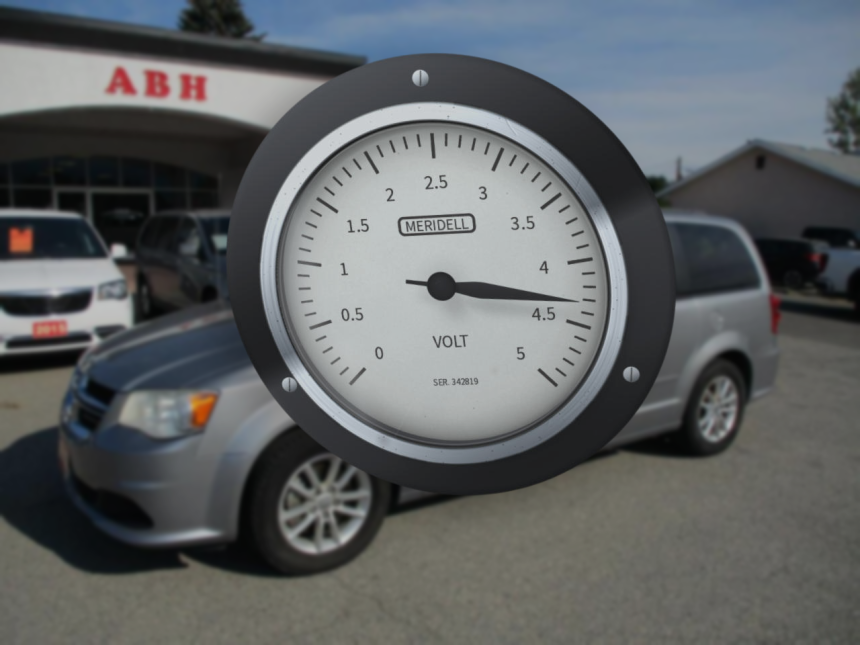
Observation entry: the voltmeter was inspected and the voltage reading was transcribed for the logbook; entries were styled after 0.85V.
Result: 4.3V
